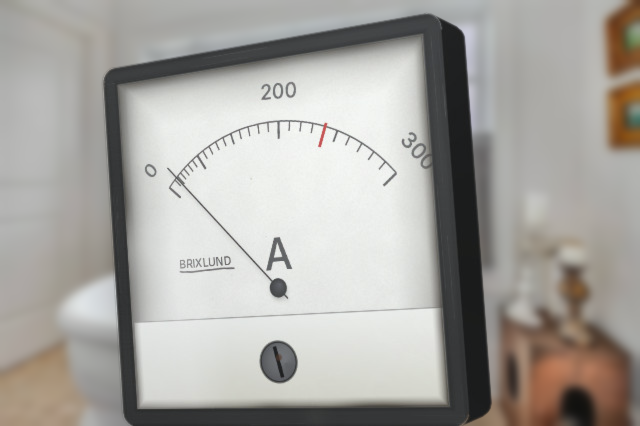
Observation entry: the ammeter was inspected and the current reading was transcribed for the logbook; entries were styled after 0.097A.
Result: 50A
